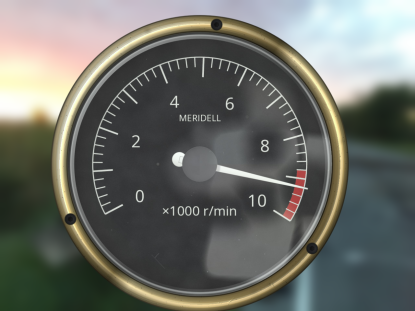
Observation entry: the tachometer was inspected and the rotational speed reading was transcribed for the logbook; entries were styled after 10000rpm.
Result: 9200rpm
